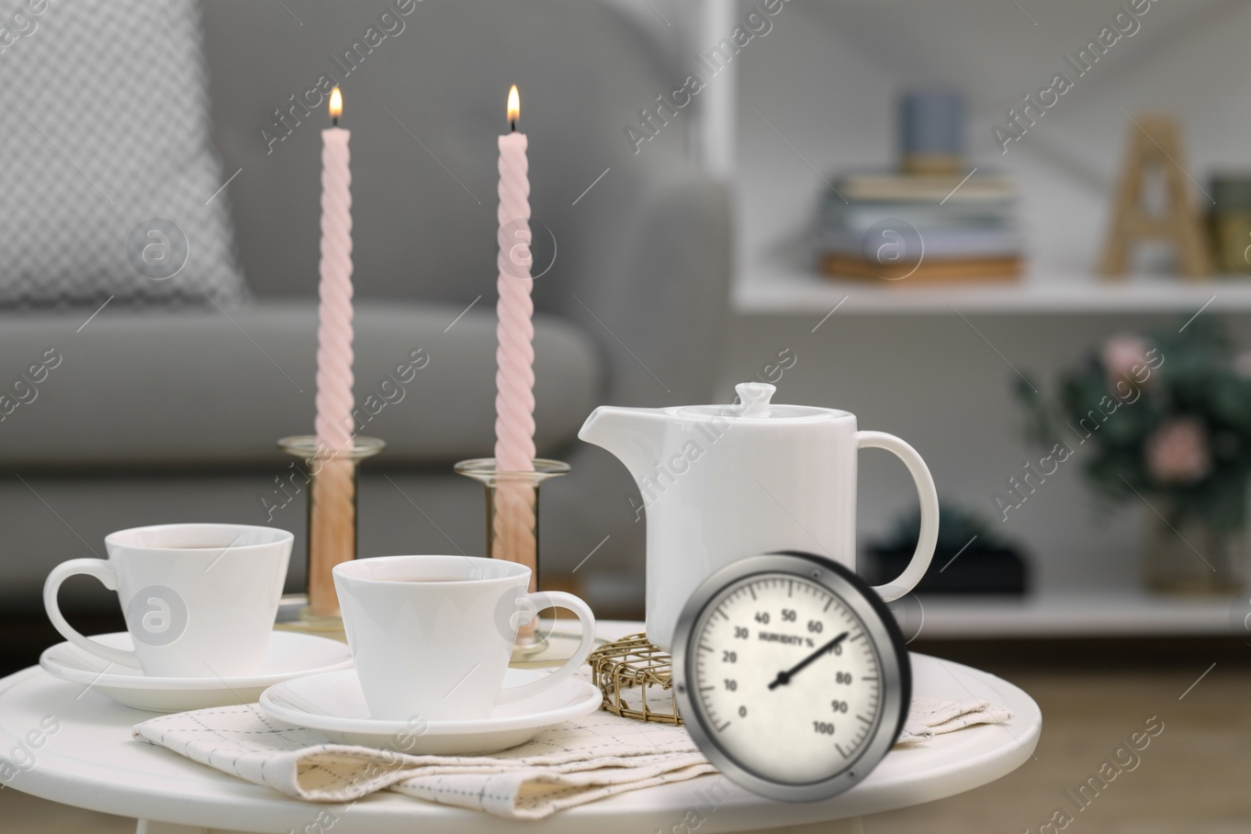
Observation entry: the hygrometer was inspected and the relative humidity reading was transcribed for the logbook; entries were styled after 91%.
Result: 68%
